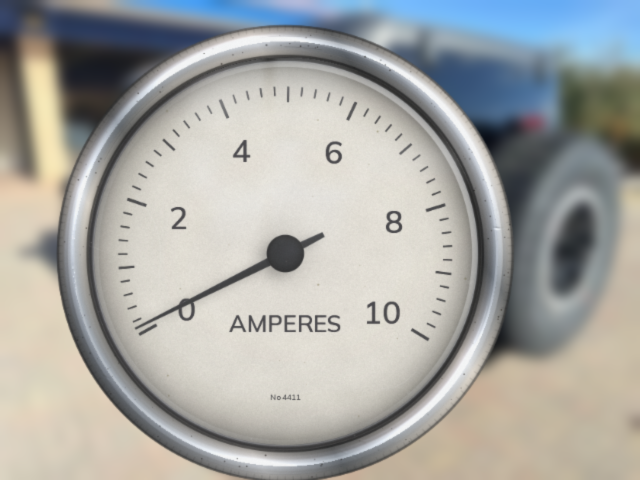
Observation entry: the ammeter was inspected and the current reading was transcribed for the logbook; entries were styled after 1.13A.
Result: 0.1A
